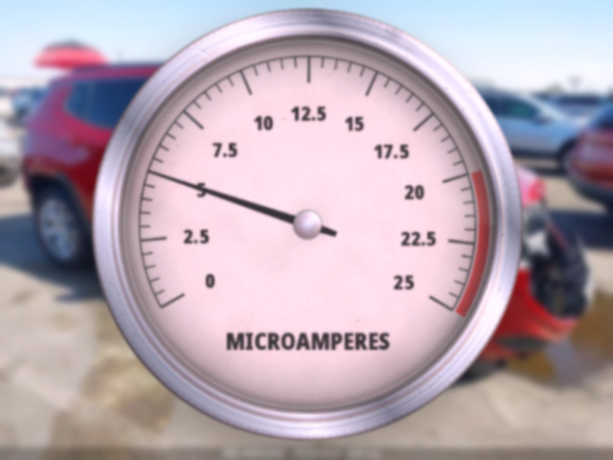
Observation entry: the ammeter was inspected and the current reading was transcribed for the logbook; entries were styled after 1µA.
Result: 5µA
